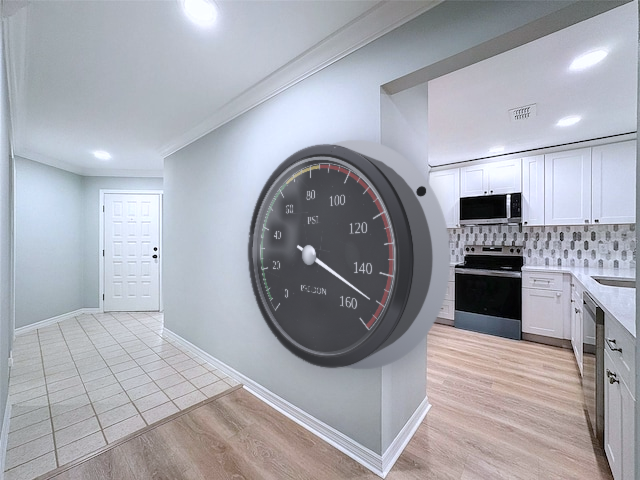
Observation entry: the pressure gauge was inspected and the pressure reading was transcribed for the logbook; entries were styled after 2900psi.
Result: 150psi
